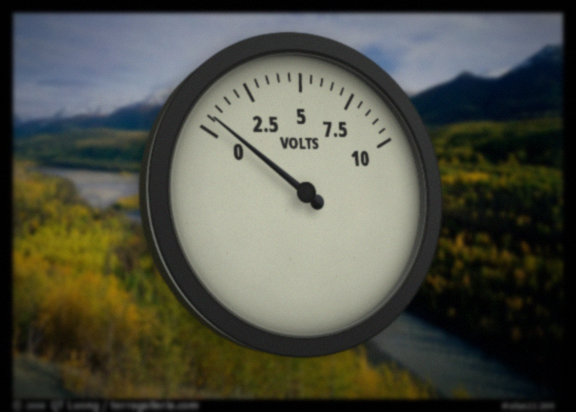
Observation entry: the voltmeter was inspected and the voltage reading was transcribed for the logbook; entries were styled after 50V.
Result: 0.5V
